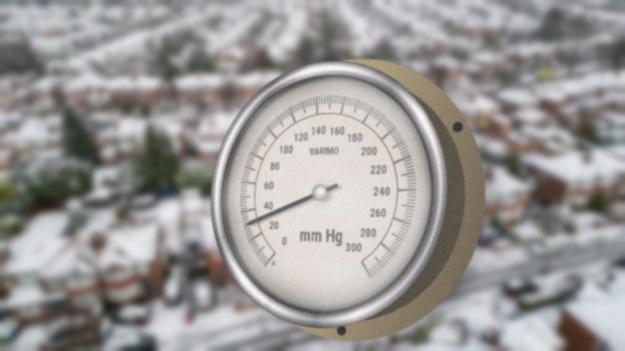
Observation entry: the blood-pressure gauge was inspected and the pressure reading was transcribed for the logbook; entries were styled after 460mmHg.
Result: 30mmHg
